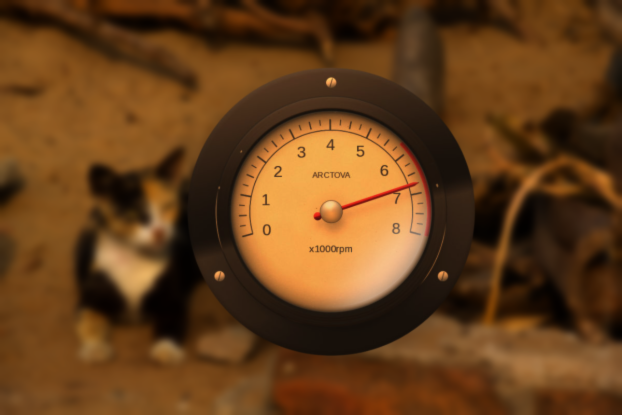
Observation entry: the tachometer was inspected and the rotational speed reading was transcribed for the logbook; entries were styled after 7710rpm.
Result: 6750rpm
